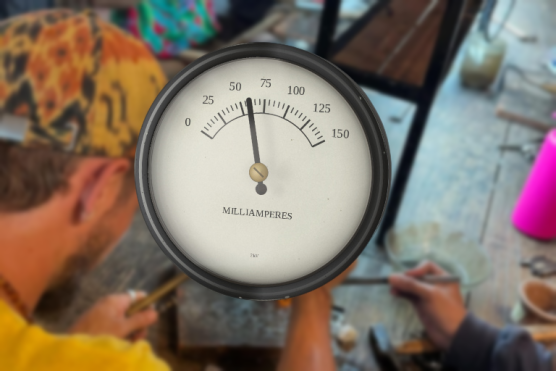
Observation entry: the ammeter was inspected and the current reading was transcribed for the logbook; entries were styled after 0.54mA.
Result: 60mA
